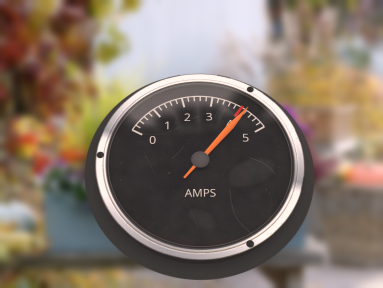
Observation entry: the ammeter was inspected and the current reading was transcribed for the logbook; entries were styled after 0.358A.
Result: 4.2A
